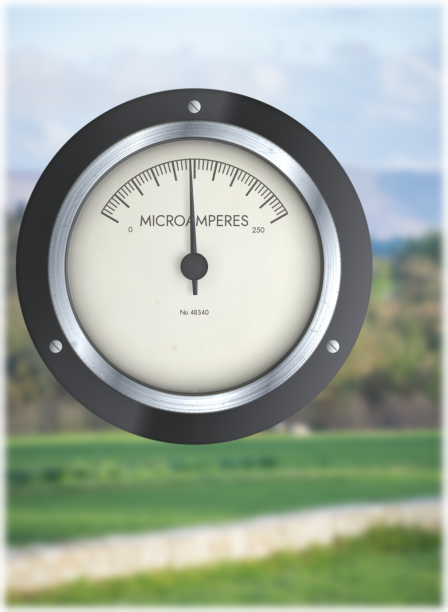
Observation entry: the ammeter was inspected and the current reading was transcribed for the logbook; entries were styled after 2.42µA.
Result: 120µA
